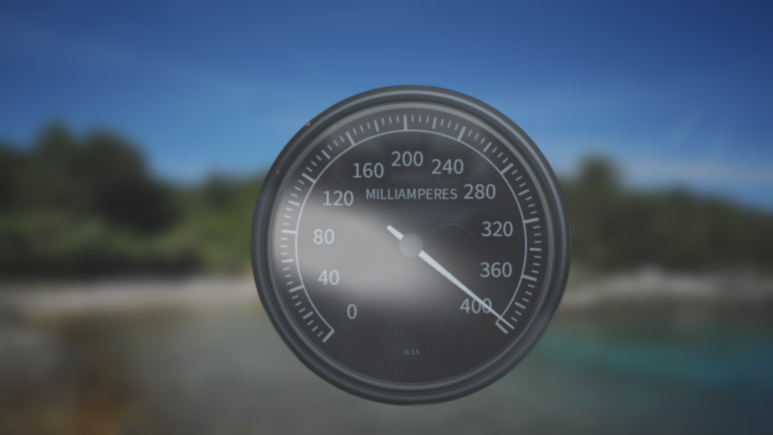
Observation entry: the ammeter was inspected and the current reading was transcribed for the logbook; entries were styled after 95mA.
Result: 395mA
